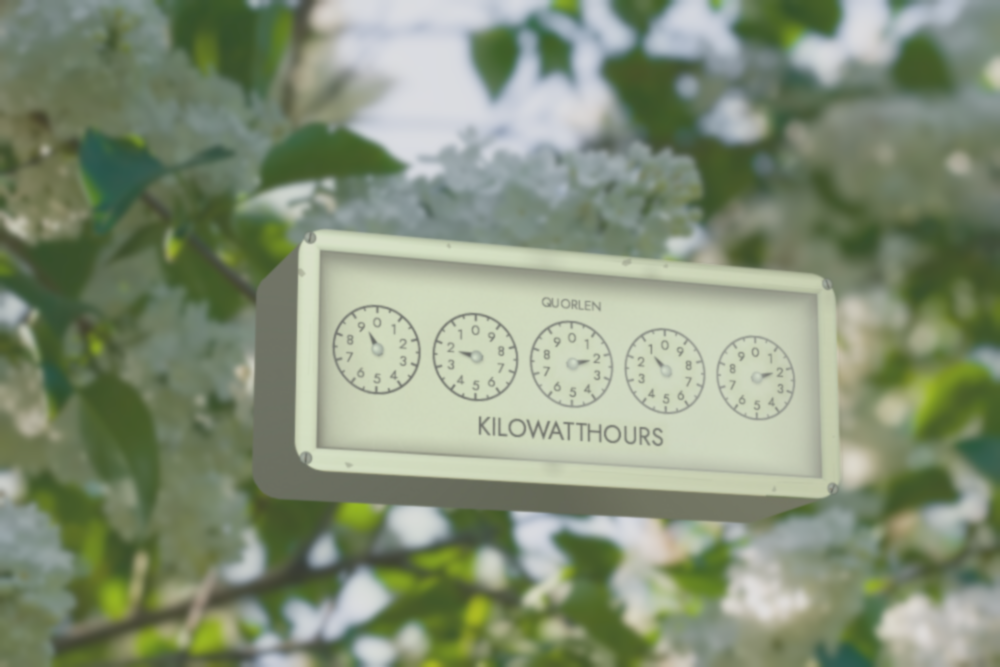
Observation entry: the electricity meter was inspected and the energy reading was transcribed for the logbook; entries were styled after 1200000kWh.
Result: 92212kWh
